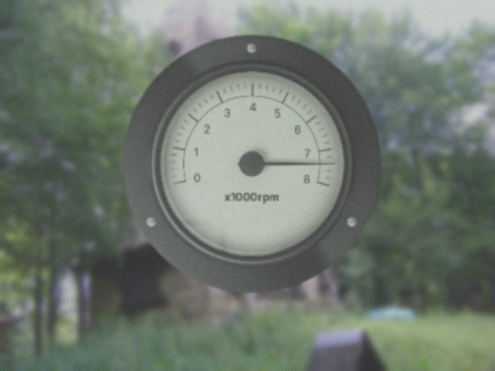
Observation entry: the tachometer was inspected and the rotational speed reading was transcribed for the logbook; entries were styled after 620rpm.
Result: 7400rpm
